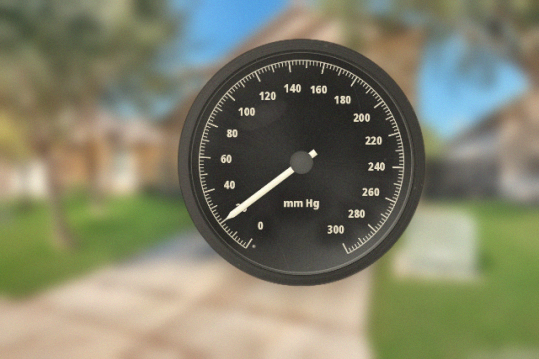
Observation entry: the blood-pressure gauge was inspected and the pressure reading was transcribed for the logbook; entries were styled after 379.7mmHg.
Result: 20mmHg
